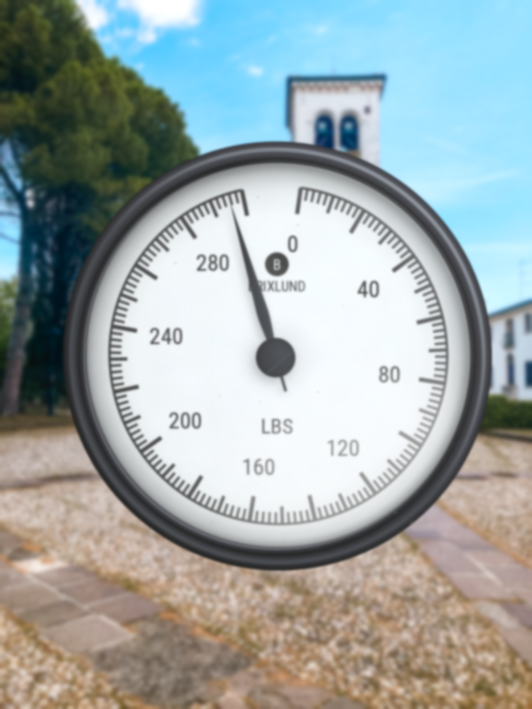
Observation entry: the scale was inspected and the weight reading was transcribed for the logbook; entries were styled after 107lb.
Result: 296lb
